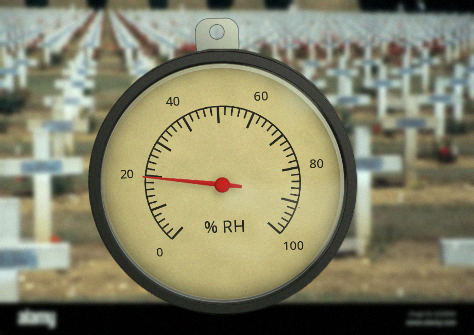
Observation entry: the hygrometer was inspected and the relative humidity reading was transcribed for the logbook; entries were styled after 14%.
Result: 20%
